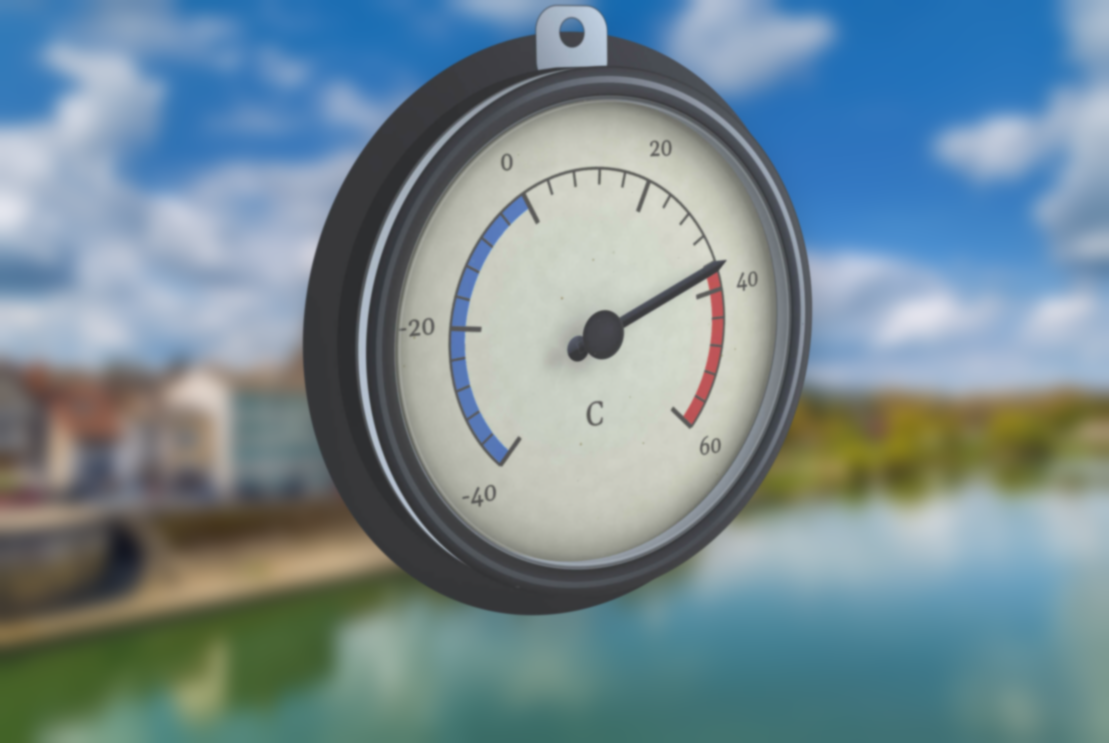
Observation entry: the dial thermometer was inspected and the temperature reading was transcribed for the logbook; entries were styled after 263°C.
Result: 36°C
